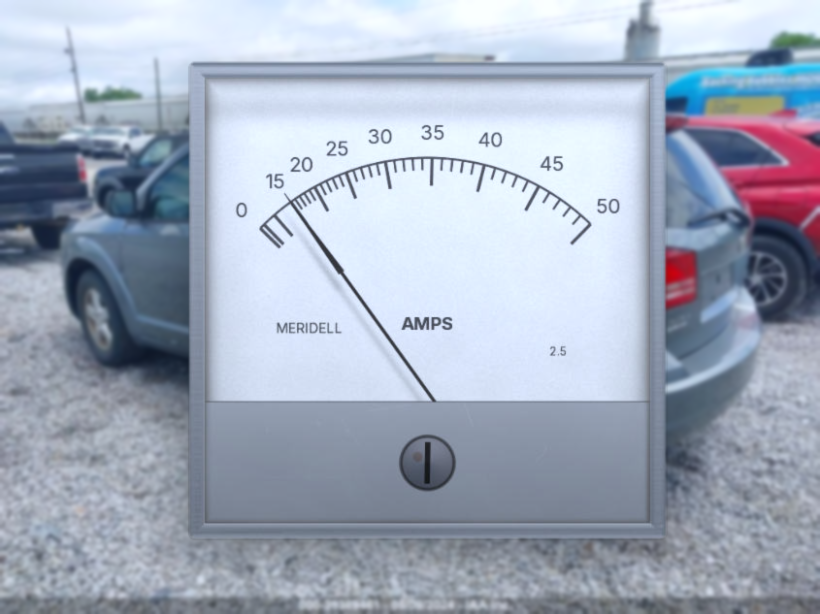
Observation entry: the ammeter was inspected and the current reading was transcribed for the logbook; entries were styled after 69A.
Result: 15A
